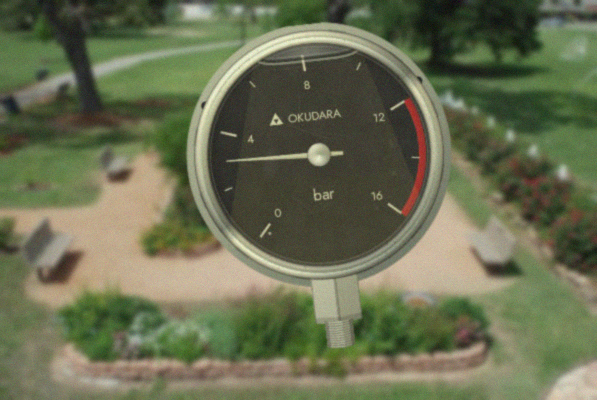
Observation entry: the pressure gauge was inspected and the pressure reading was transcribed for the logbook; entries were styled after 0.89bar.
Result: 3bar
